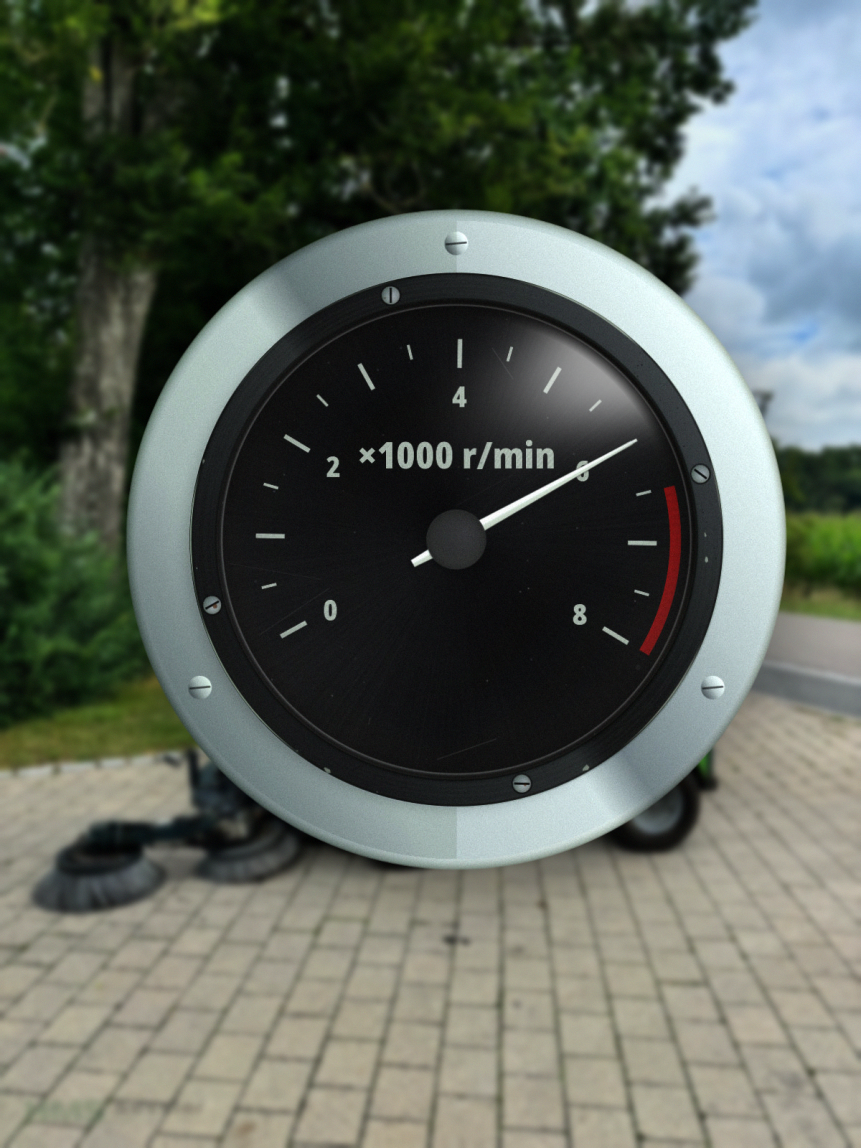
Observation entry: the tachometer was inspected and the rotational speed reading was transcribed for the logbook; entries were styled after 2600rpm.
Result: 6000rpm
